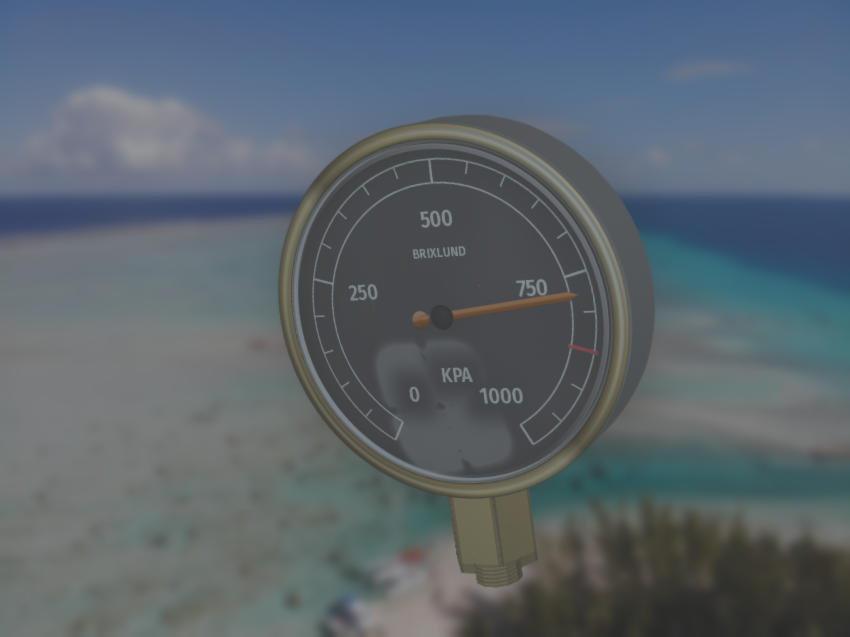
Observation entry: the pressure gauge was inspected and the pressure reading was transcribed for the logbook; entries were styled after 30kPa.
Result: 775kPa
